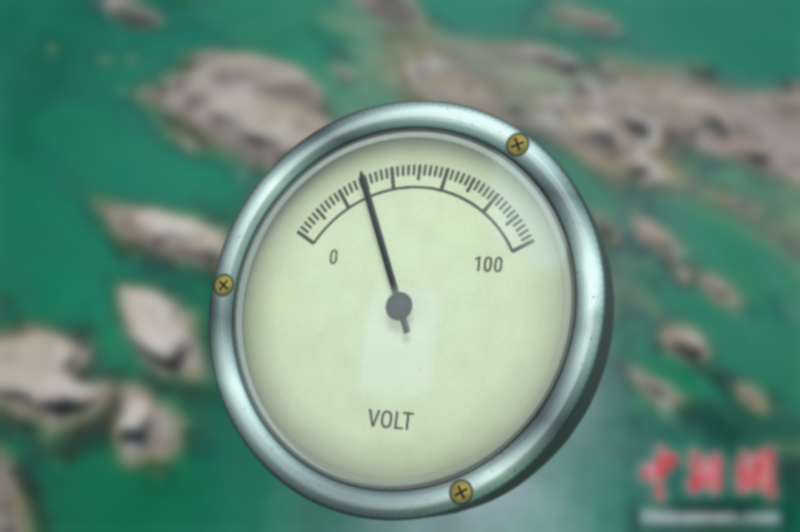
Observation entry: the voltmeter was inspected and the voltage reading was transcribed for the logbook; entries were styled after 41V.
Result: 30V
